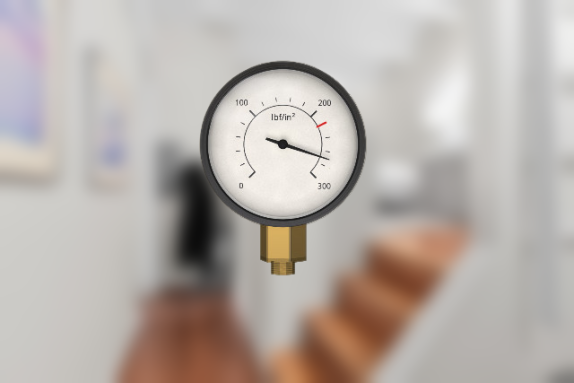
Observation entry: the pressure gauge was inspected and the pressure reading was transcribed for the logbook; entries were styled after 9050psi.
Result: 270psi
